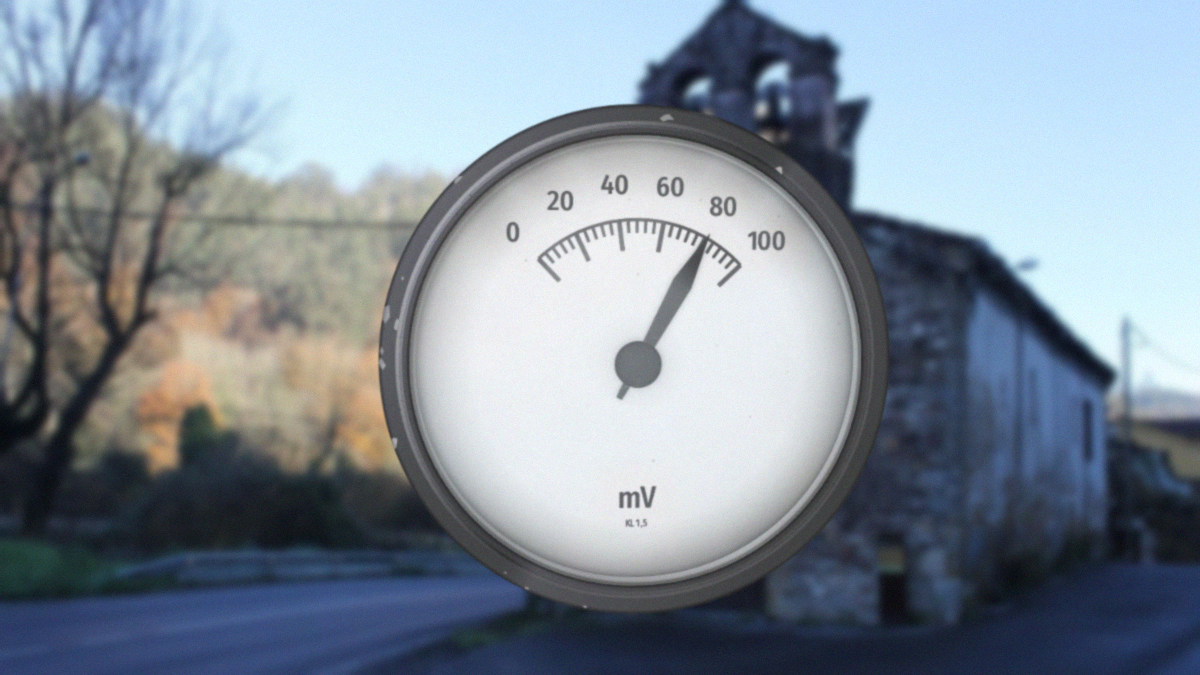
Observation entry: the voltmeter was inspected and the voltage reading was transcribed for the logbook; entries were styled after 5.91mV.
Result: 80mV
